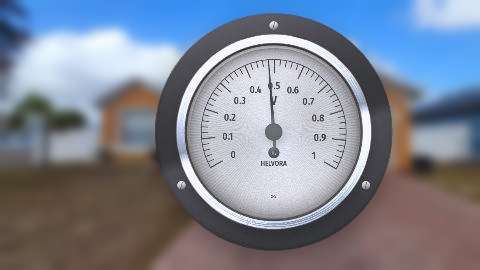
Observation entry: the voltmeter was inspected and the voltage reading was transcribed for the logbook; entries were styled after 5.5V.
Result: 0.48V
